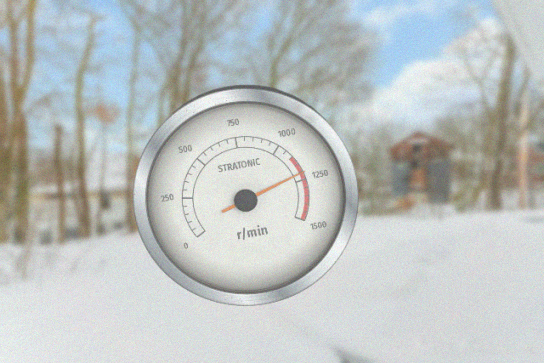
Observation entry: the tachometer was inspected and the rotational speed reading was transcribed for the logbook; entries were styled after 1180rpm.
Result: 1200rpm
